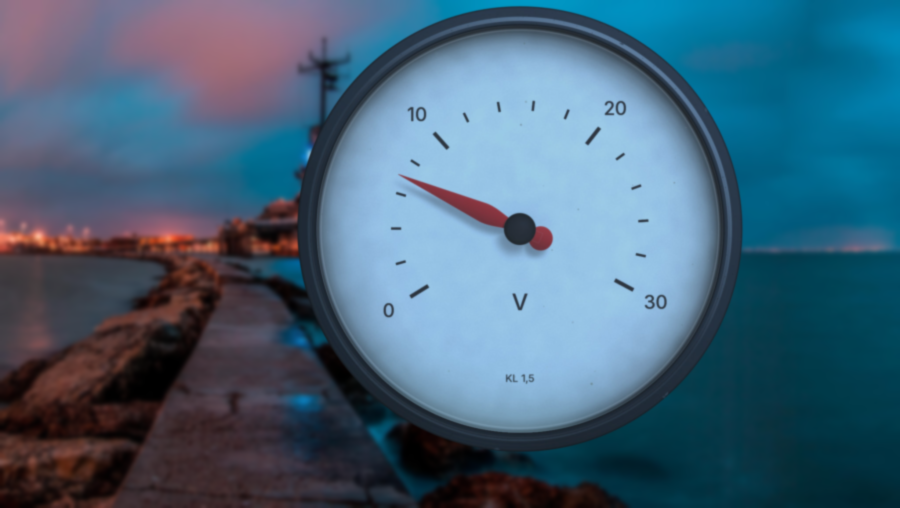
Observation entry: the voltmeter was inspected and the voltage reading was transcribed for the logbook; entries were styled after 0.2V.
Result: 7V
